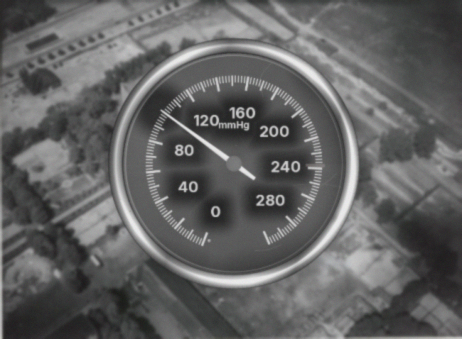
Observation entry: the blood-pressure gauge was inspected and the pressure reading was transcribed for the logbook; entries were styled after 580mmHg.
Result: 100mmHg
